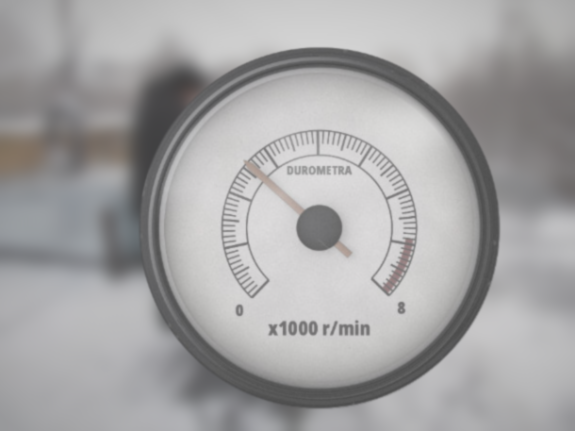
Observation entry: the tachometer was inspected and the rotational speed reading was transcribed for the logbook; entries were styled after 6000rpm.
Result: 2600rpm
